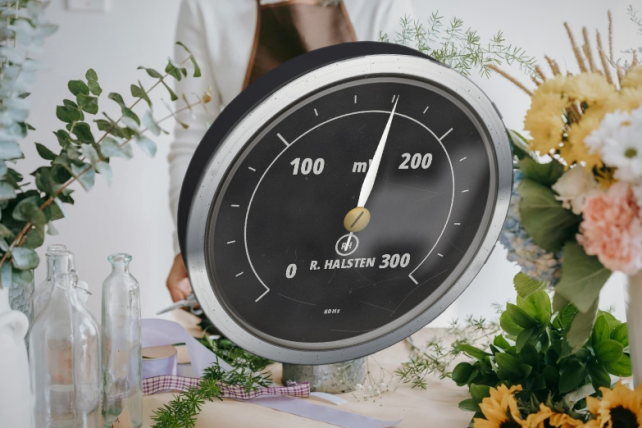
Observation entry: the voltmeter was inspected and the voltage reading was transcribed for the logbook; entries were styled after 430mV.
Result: 160mV
